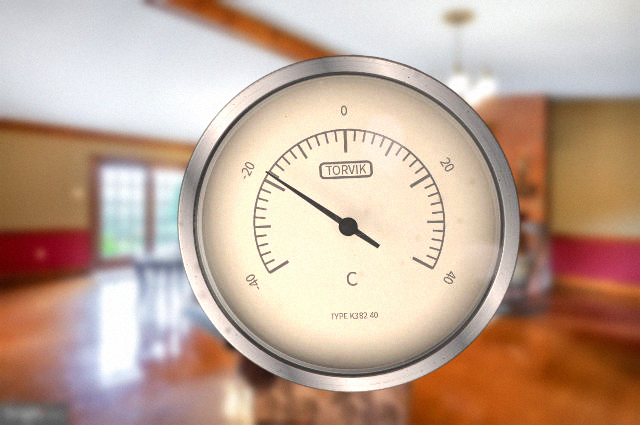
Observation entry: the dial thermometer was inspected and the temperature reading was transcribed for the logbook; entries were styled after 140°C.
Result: -18°C
